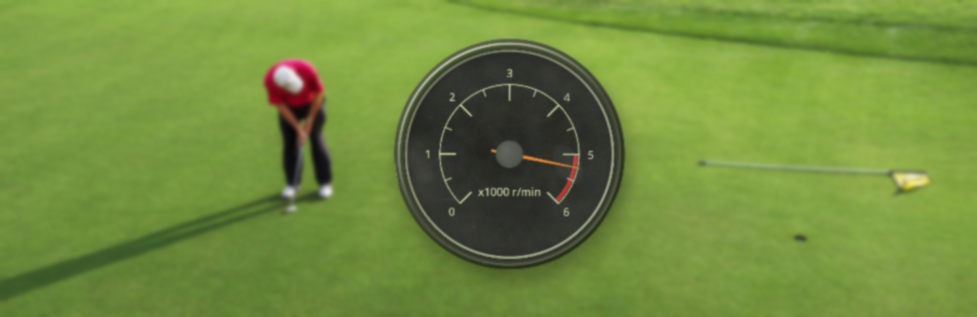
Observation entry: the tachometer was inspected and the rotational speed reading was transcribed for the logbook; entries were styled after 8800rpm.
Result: 5250rpm
